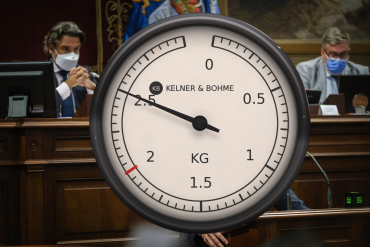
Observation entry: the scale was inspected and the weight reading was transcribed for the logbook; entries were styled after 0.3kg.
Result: 2.5kg
